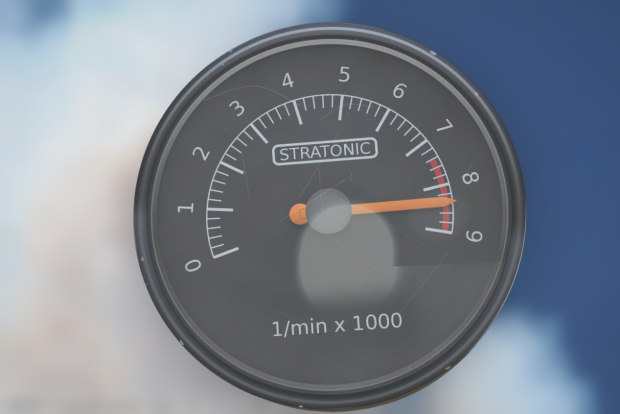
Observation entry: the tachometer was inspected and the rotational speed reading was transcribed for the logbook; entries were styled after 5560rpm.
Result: 8400rpm
